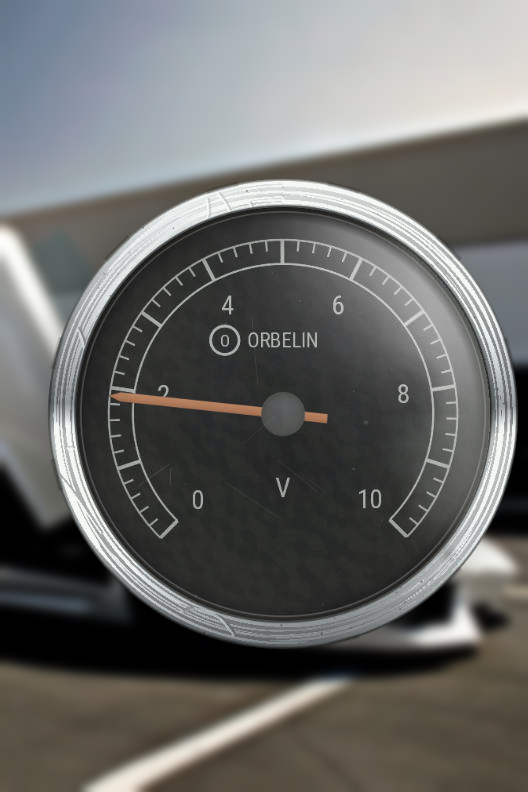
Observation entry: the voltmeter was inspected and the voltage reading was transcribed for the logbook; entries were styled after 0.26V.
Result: 1.9V
